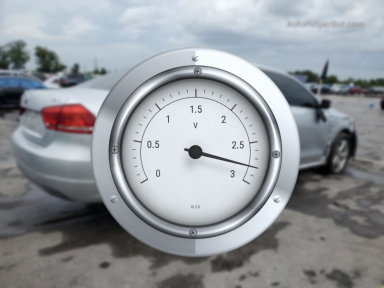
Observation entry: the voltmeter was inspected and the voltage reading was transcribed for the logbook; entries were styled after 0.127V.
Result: 2.8V
